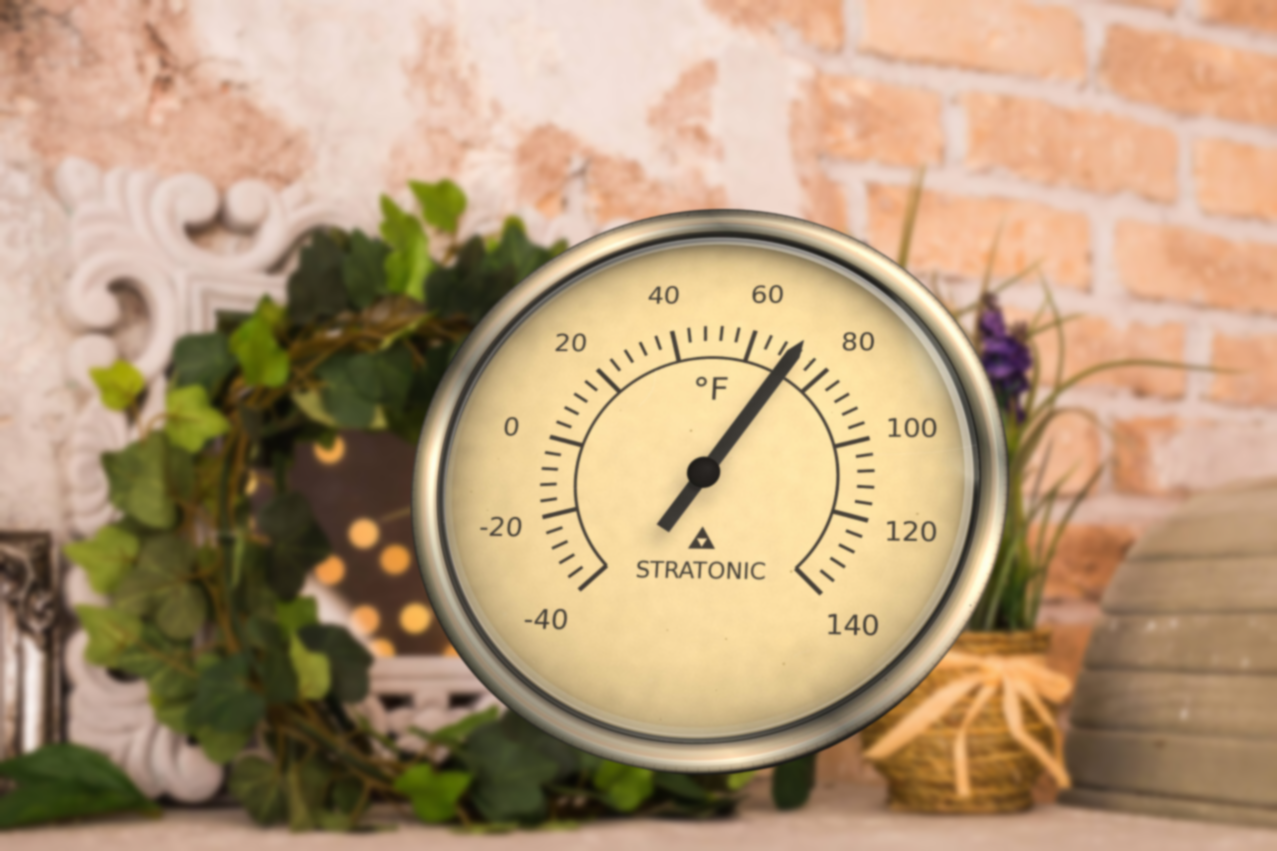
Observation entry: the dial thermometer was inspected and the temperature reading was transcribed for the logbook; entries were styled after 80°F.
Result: 72°F
